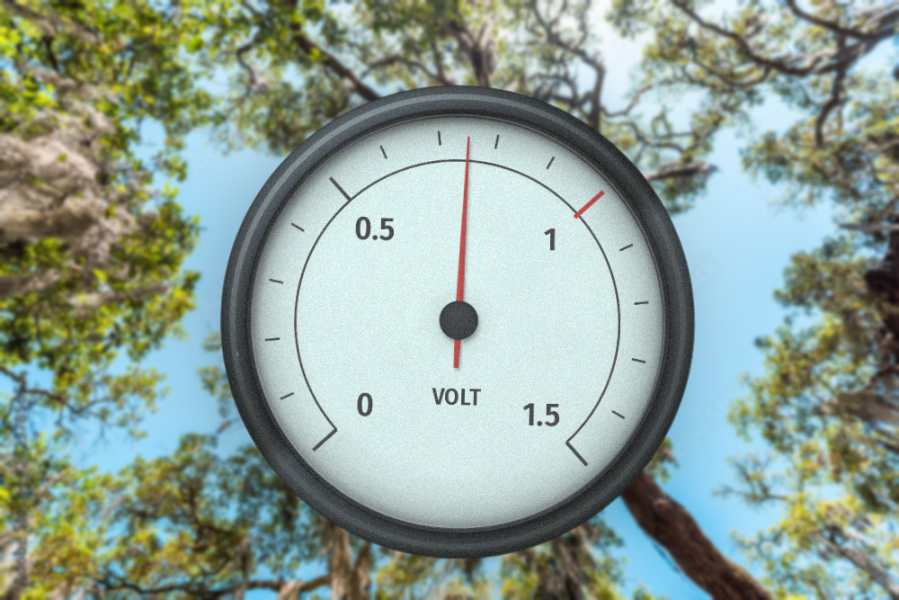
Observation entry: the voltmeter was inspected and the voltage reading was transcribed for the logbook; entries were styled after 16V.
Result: 0.75V
